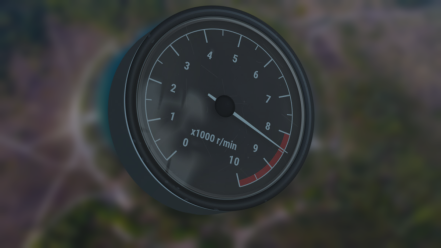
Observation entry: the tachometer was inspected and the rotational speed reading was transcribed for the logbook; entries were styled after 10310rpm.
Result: 8500rpm
